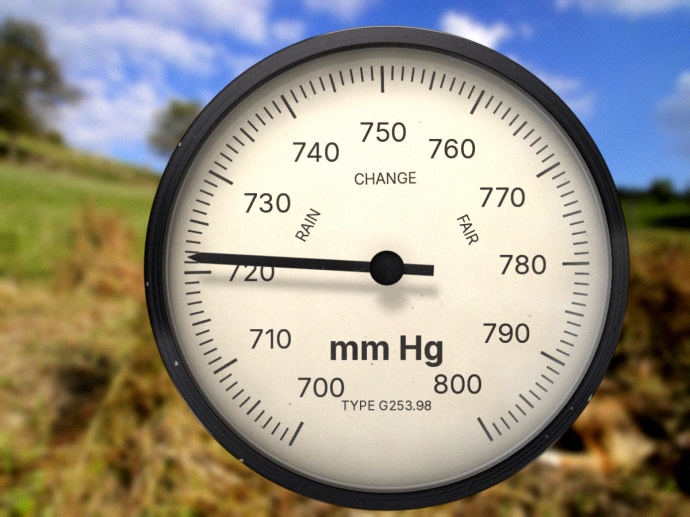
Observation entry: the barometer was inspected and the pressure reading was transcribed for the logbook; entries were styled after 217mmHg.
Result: 721.5mmHg
